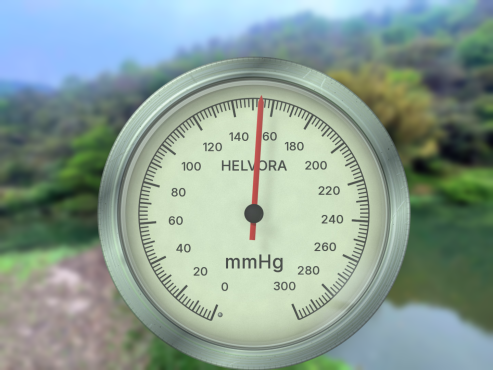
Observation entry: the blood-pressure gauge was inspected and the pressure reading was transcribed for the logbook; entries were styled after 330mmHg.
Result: 154mmHg
